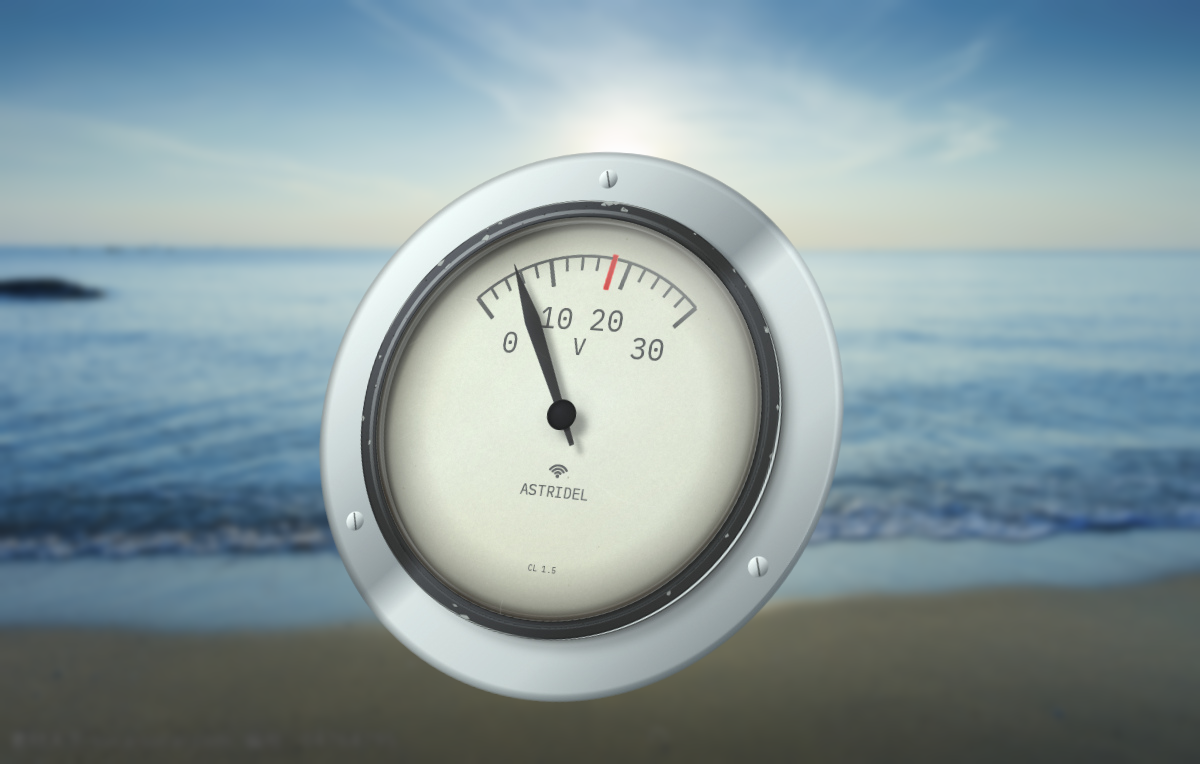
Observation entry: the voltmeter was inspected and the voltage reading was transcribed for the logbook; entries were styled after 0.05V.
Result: 6V
